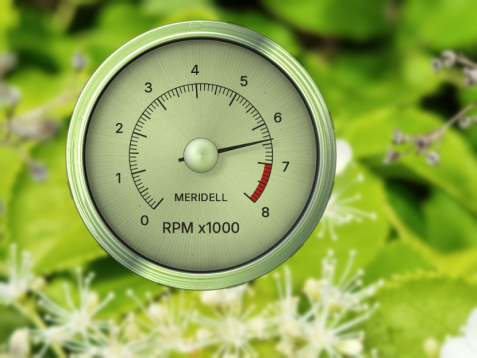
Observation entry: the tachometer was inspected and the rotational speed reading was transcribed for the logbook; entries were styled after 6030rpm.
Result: 6400rpm
